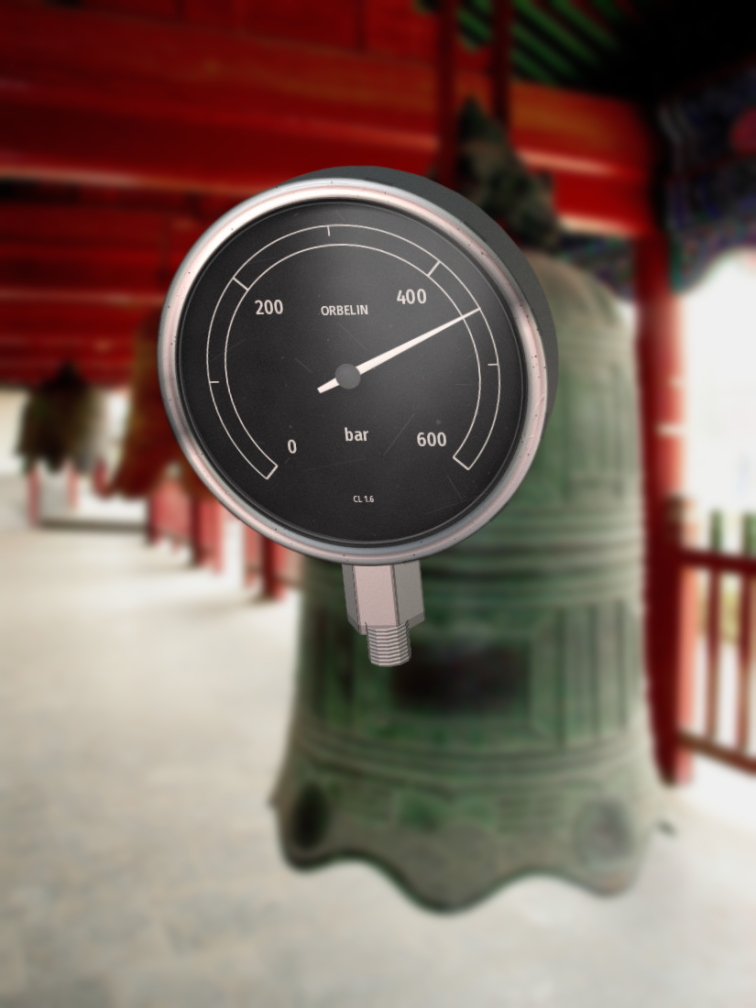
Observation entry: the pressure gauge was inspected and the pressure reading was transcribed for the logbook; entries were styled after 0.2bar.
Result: 450bar
